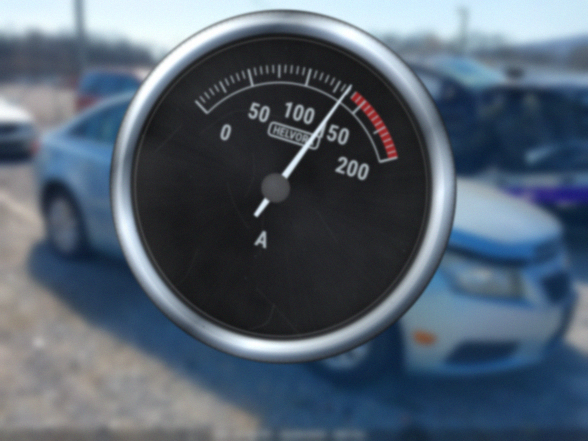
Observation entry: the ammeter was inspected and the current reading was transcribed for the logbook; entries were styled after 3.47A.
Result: 135A
